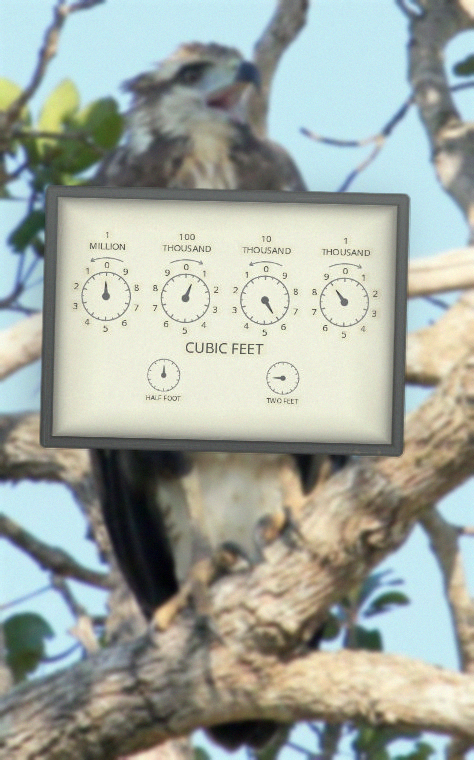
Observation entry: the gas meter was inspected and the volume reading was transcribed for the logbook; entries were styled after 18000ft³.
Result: 5900ft³
